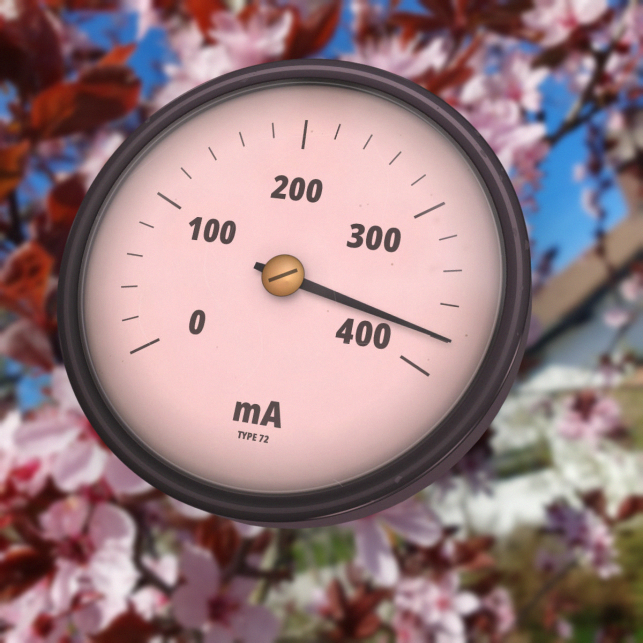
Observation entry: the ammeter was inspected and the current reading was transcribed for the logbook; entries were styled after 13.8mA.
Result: 380mA
